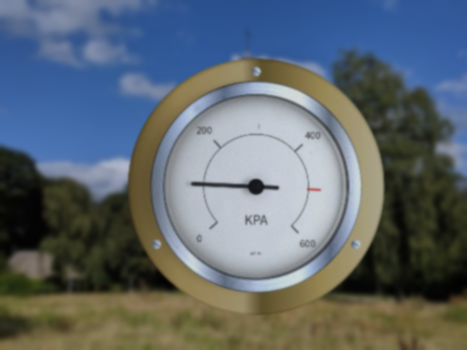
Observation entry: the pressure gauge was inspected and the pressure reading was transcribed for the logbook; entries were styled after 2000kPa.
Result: 100kPa
